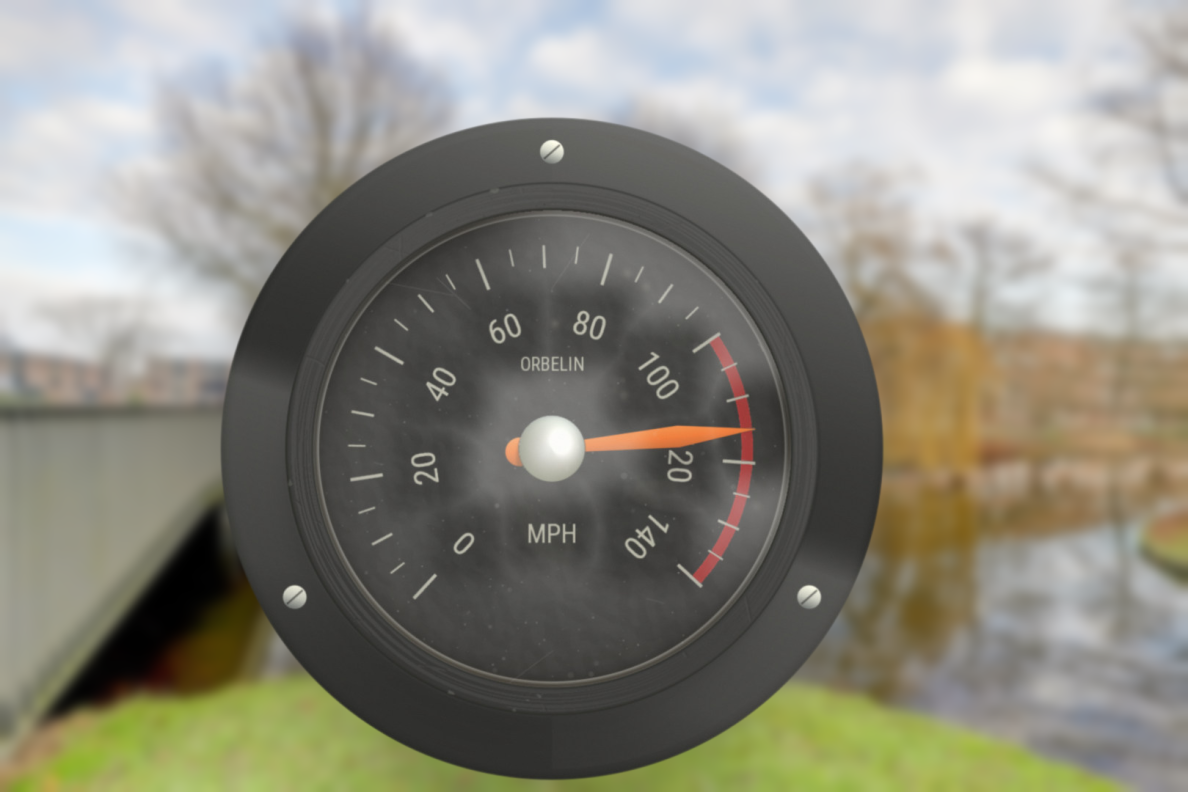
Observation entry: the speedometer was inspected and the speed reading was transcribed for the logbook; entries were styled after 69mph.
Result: 115mph
